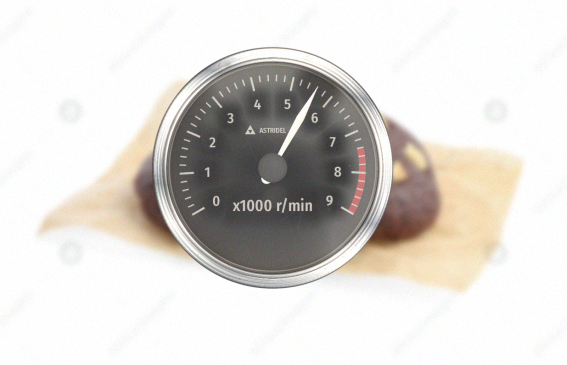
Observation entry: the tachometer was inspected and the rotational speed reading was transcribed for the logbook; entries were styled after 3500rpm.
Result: 5600rpm
